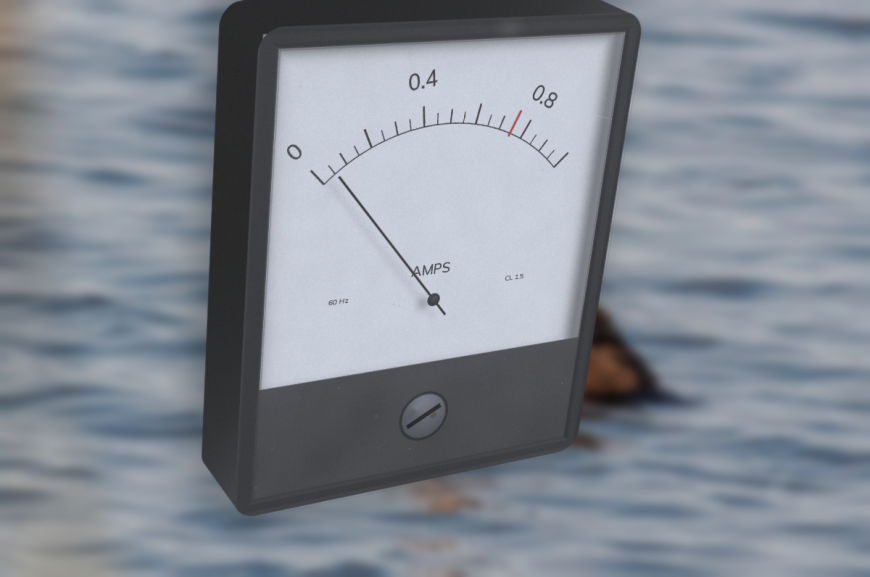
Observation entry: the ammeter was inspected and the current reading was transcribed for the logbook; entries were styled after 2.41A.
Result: 0.05A
